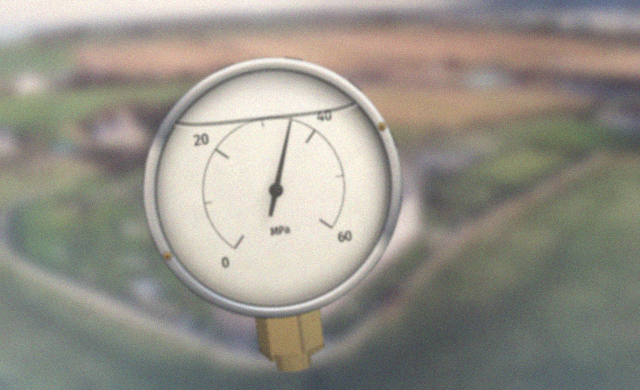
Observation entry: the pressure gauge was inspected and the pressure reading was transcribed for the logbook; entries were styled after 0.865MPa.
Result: 35MPa
